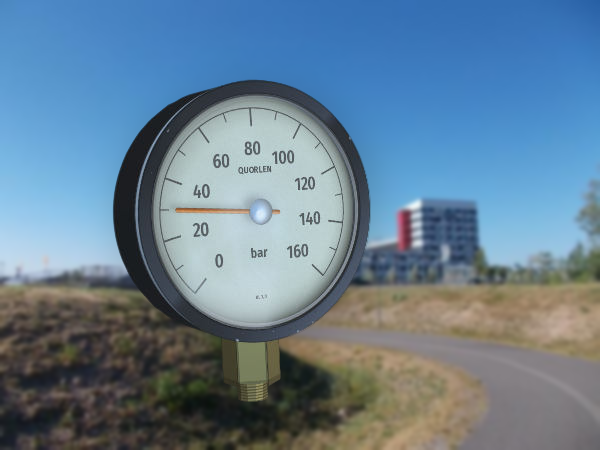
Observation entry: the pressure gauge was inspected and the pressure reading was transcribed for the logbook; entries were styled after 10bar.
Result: 30bar
